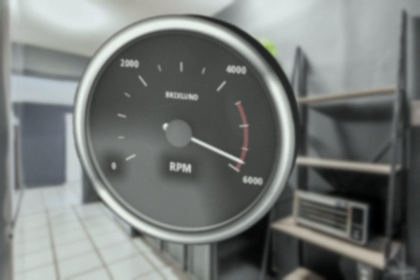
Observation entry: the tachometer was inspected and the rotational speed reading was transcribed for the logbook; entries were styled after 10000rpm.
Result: 5750rpm
